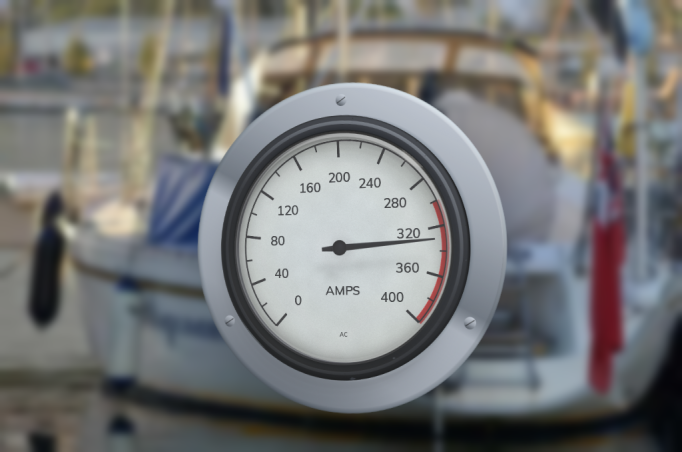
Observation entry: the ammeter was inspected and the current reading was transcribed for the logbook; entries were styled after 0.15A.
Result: 330A
